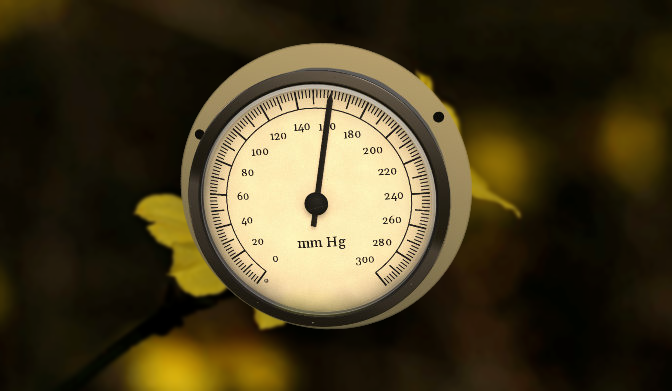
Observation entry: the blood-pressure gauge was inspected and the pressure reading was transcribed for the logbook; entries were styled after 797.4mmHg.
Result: 160mmHg
